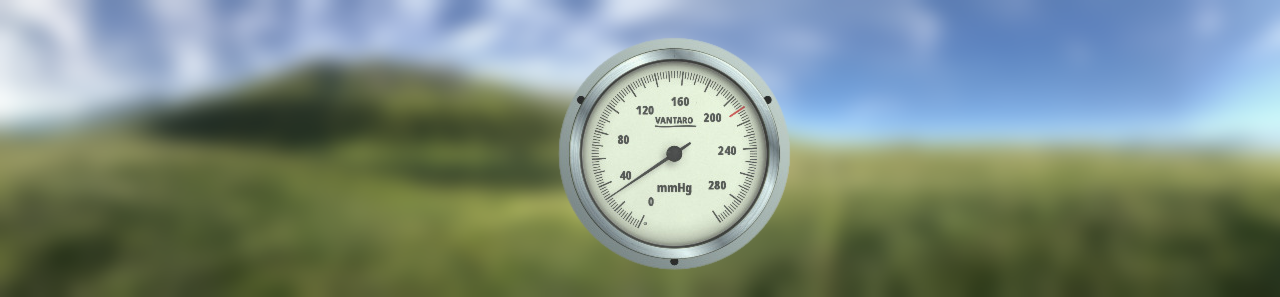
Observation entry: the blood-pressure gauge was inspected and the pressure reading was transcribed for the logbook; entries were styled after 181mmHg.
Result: 30mmHg
